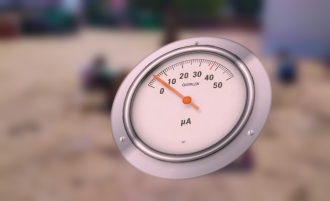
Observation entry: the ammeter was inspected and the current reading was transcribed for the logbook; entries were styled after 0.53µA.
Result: 5µA
